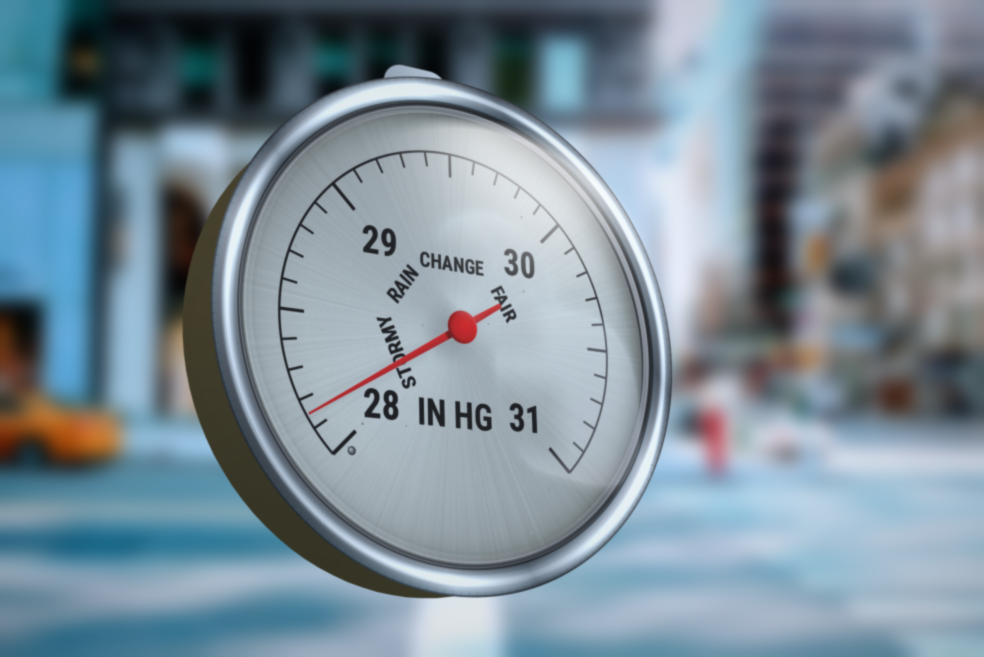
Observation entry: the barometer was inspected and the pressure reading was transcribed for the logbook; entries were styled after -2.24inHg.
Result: 28.15inHg
